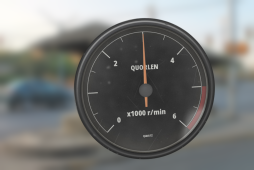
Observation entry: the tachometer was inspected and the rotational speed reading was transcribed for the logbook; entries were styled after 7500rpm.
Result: 3000rpm
